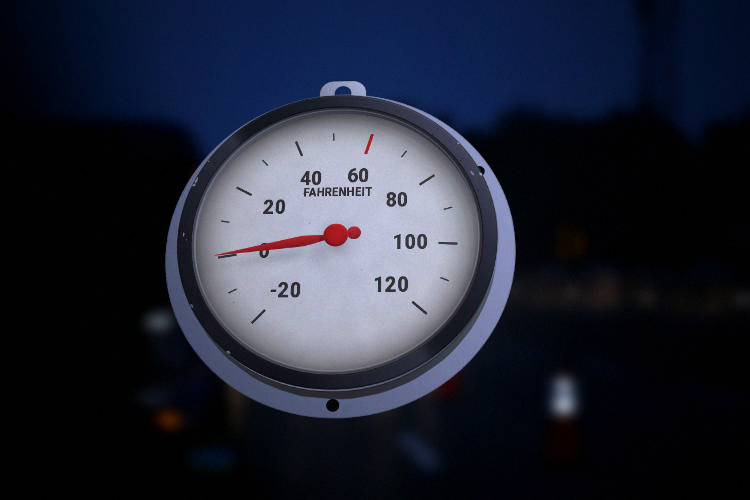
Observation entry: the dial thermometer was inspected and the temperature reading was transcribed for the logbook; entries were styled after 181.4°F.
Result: 0°F
